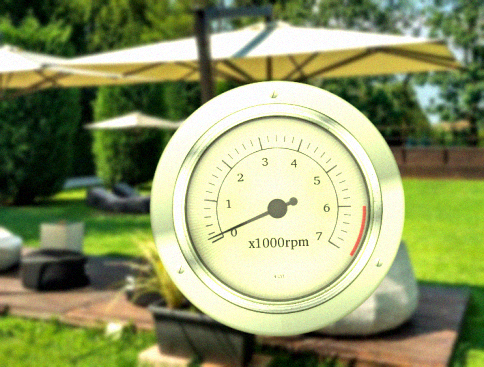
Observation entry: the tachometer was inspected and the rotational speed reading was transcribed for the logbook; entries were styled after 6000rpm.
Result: 100rpm
